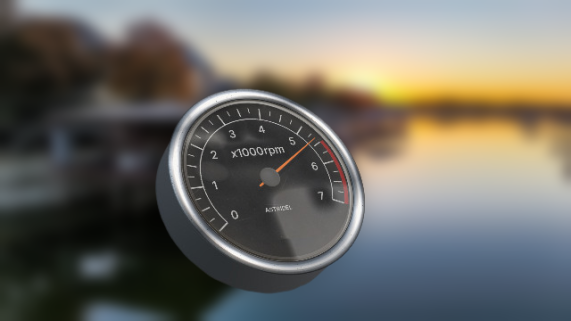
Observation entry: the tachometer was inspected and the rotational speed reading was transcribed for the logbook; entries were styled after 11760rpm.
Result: 5375rpm
